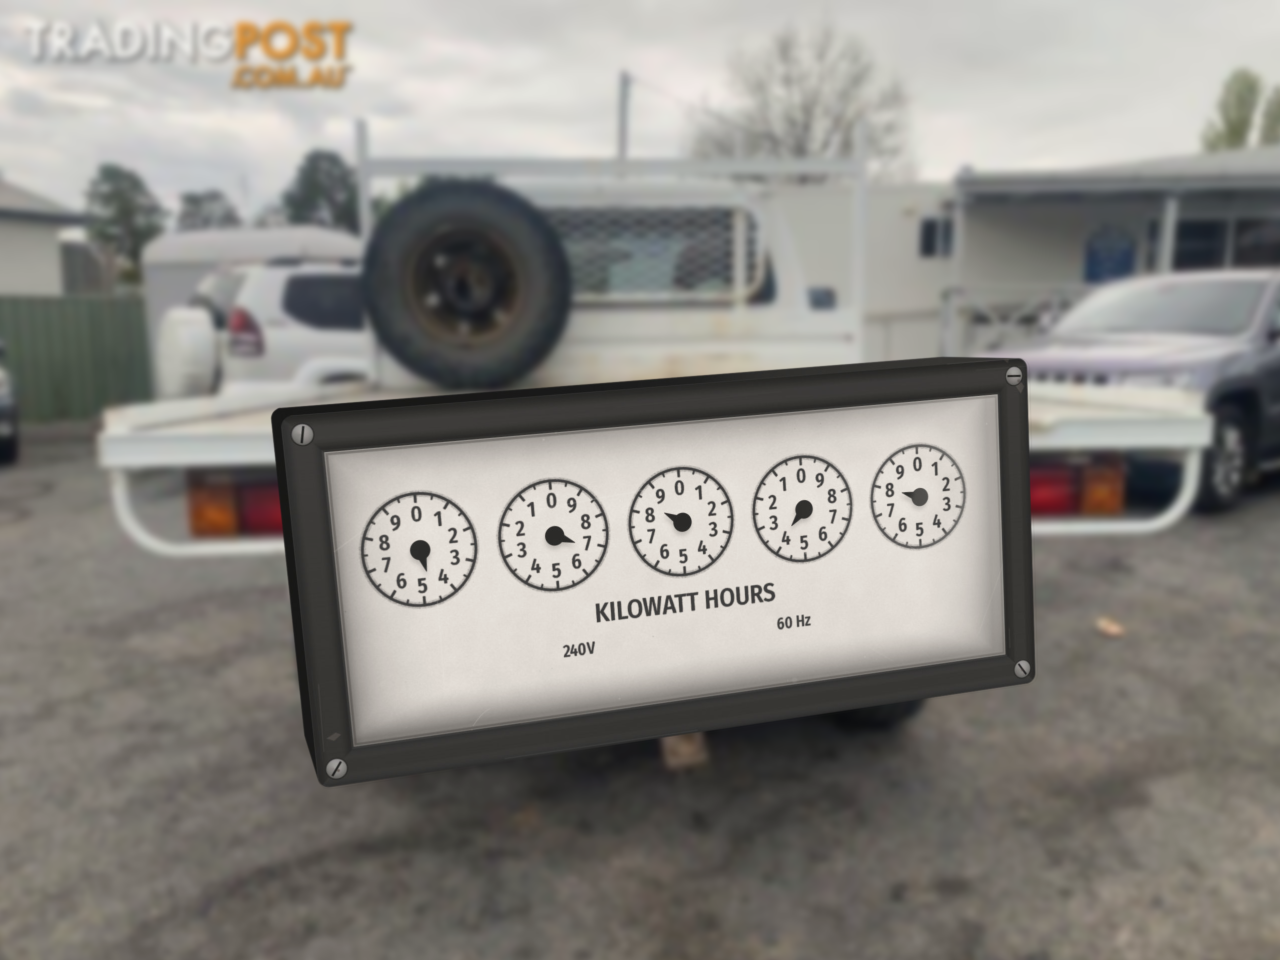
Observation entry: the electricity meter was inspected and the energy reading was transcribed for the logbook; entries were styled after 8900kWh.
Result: 46838kWh
